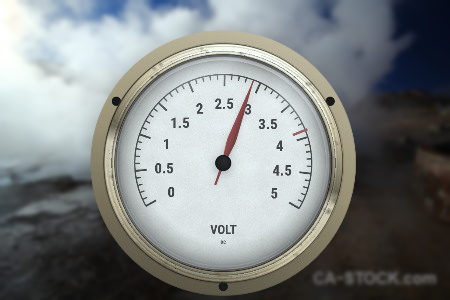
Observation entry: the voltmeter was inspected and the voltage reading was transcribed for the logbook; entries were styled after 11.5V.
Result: 2.9V
